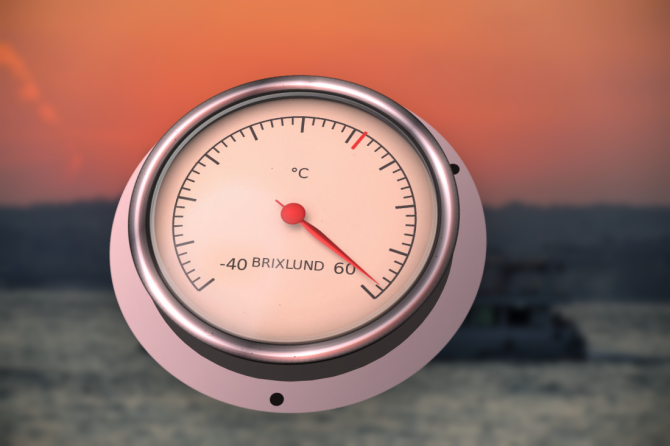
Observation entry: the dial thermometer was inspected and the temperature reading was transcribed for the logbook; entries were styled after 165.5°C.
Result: 58°C
